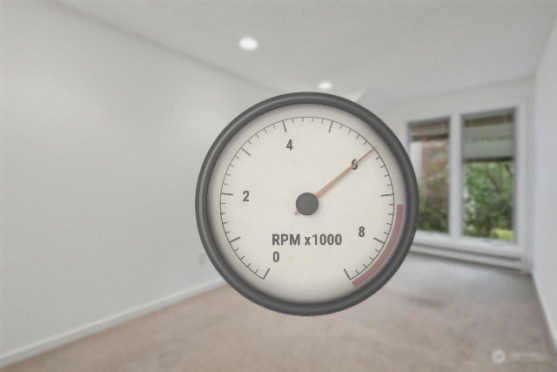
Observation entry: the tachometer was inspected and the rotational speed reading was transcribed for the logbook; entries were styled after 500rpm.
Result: 6000rpm
